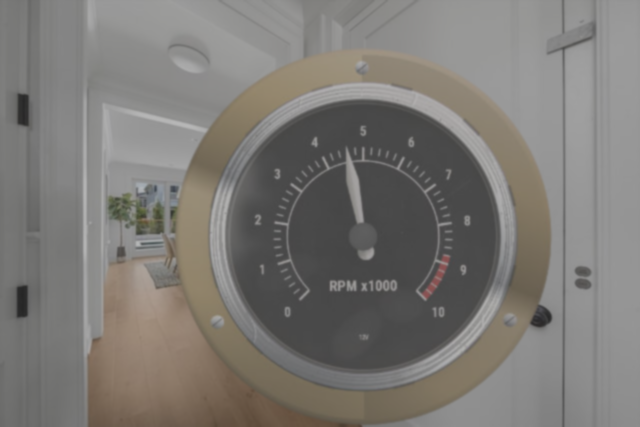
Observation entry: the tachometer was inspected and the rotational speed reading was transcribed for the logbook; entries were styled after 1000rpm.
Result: 4600rpm
